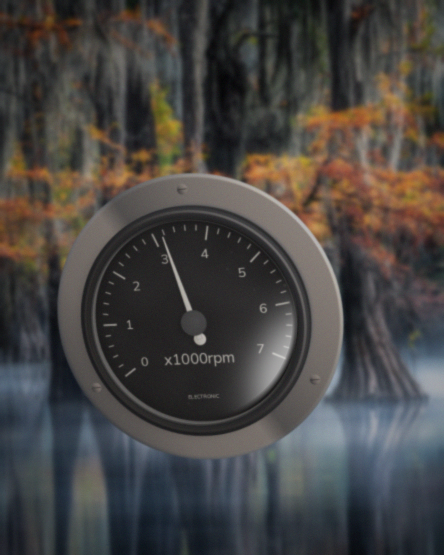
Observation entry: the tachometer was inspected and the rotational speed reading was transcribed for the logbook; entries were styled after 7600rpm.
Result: 3200rpm
